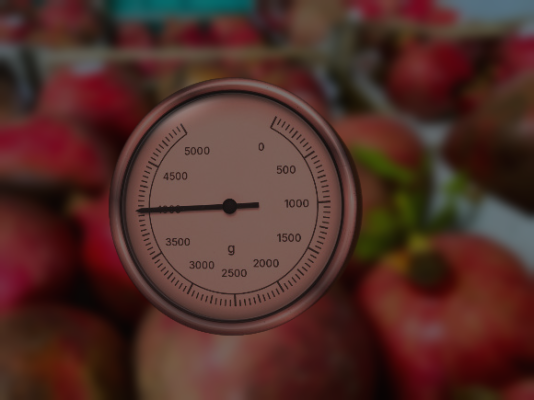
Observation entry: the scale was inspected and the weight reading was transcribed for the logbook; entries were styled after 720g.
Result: 4000g
